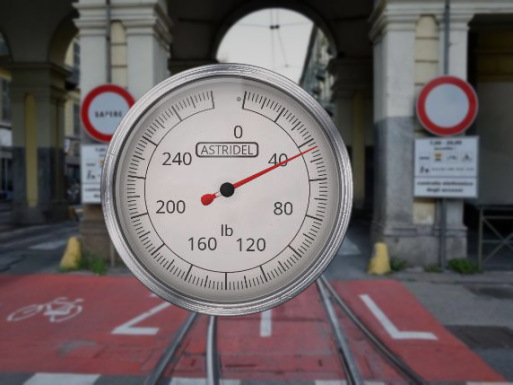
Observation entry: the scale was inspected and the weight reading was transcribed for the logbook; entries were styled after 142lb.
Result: 44lb
